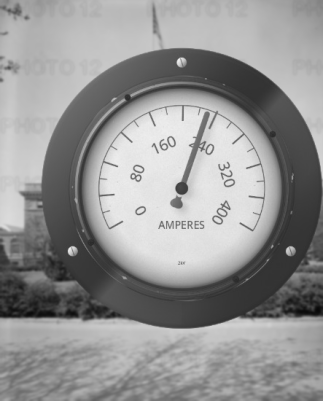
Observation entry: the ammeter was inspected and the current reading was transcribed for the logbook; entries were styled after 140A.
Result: 230A
